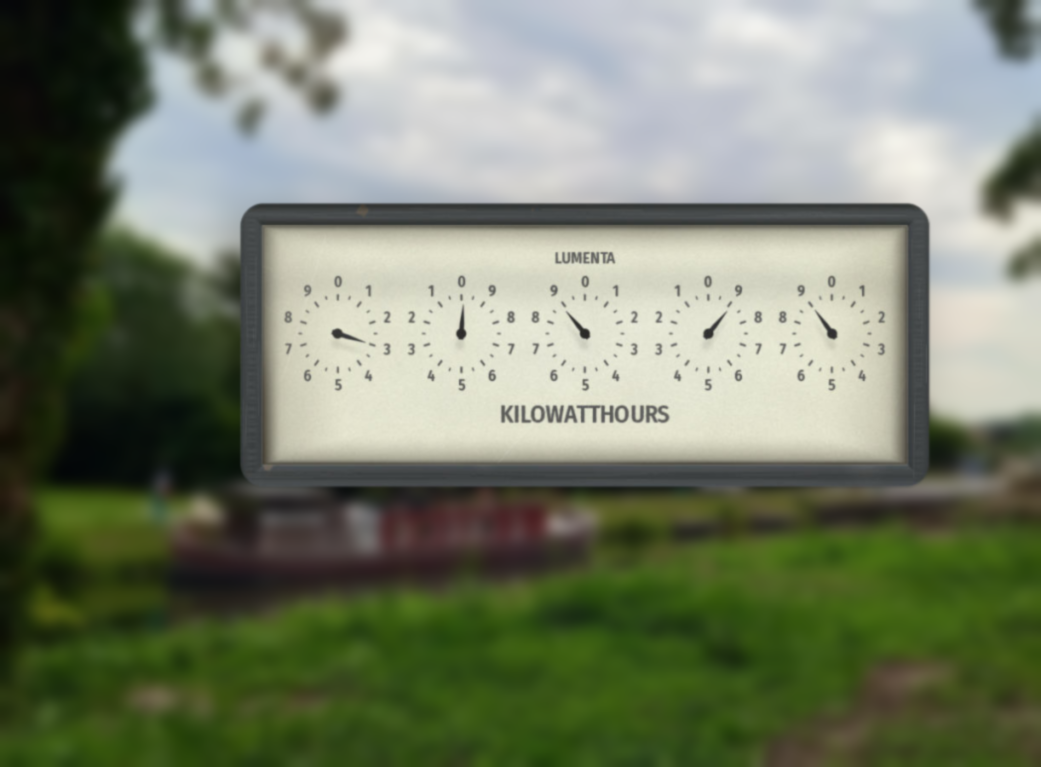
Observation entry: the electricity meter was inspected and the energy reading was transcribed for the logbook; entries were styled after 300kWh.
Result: 29889kWh
